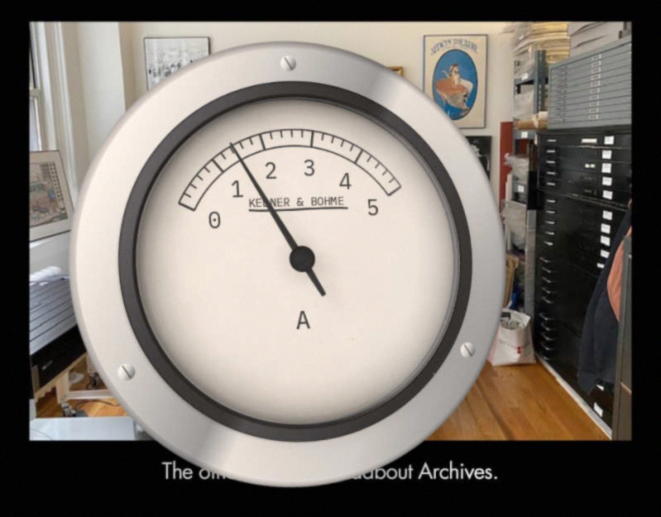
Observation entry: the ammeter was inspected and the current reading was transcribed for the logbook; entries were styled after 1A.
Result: 1.4A
